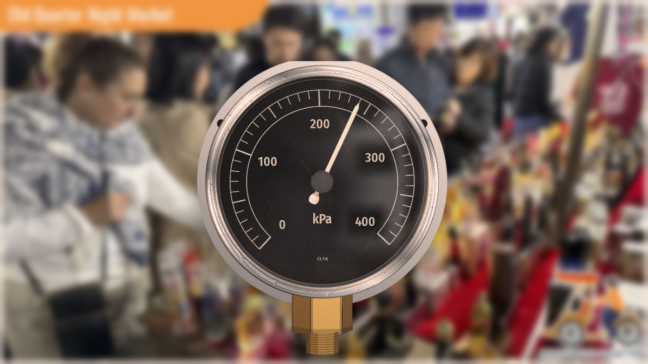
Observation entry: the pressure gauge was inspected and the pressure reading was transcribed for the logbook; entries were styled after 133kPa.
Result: 240kPa
